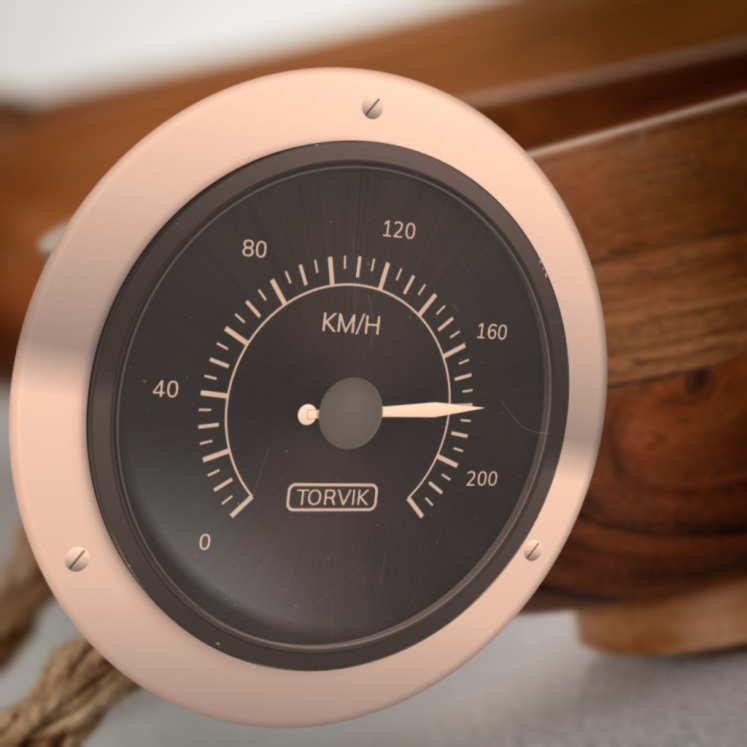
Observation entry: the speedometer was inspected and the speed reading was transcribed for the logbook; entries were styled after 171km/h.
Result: 180km/h
